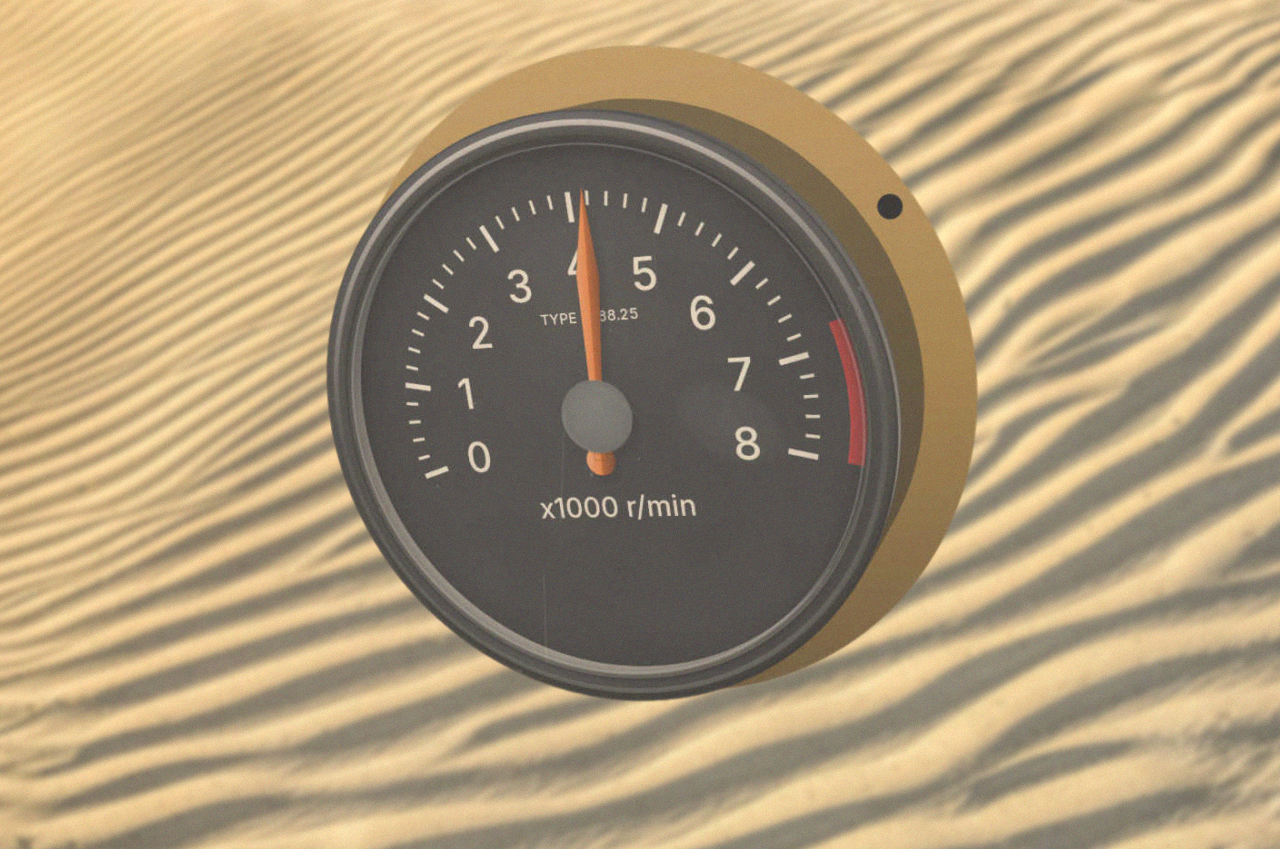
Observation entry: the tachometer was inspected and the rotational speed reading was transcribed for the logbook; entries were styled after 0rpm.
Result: 4200rpm
